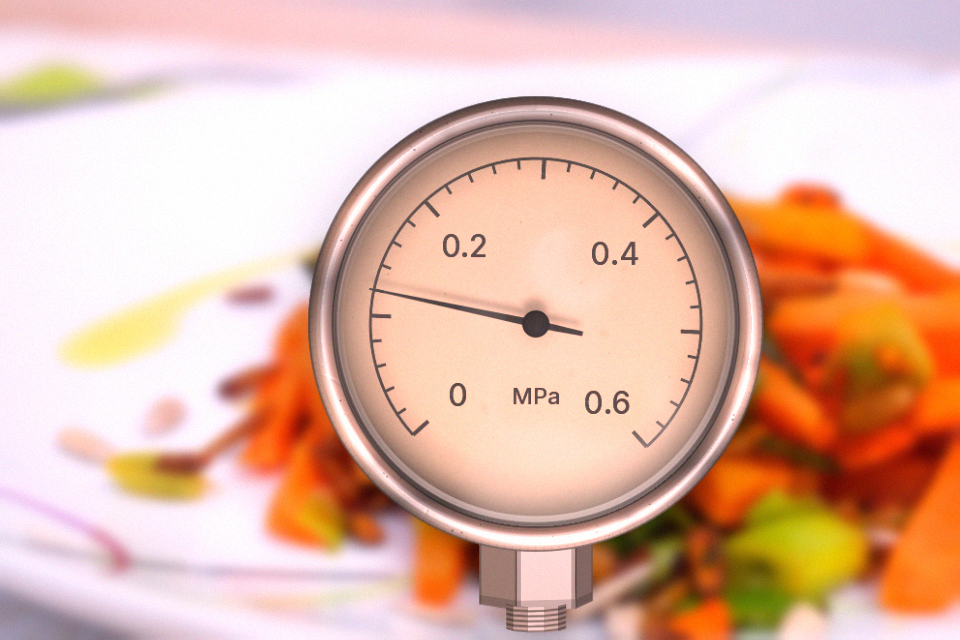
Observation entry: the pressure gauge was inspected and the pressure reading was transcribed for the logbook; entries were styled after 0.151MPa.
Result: 0.12MPa
